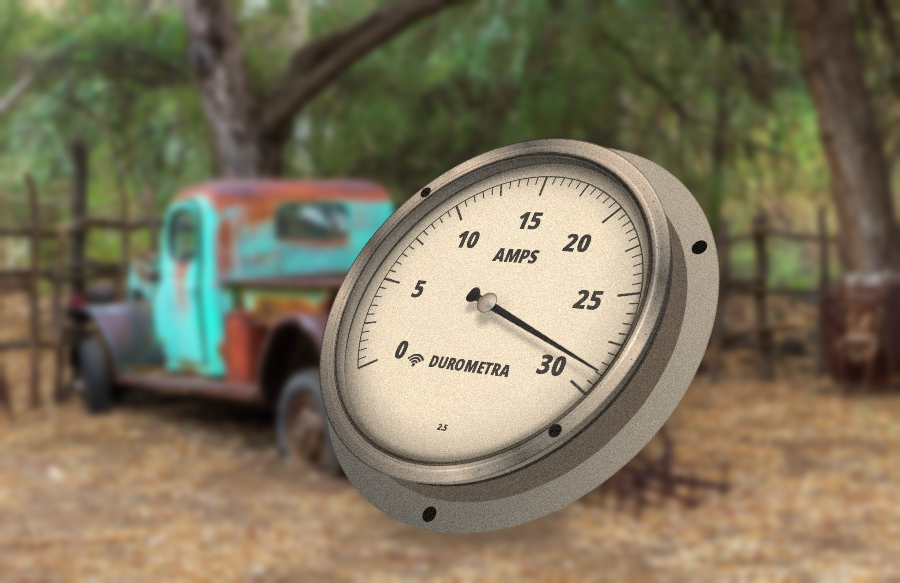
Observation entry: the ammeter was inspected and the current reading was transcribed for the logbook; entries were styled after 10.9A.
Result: 29A
